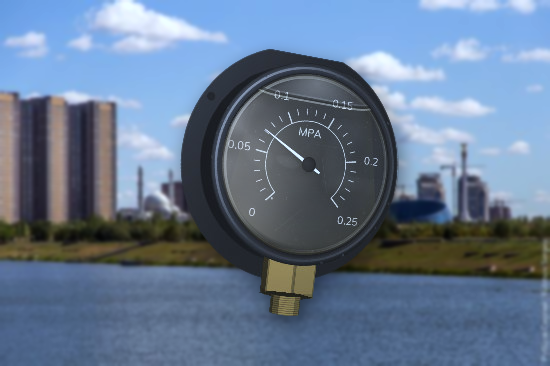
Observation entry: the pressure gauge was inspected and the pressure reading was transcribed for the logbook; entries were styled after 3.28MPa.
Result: 0.07MPa
